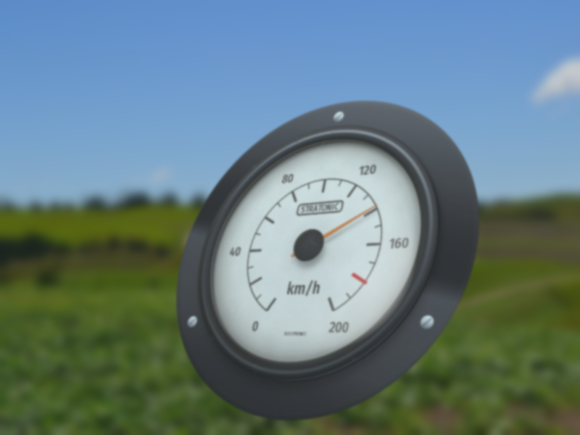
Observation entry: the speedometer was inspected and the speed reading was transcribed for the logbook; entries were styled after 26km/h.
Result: 140km/h
